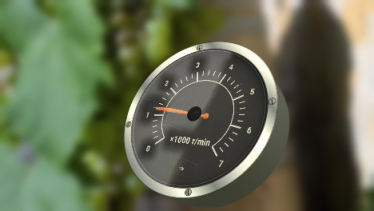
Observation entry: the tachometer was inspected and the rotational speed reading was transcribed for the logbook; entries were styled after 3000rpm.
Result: 1200rpm
